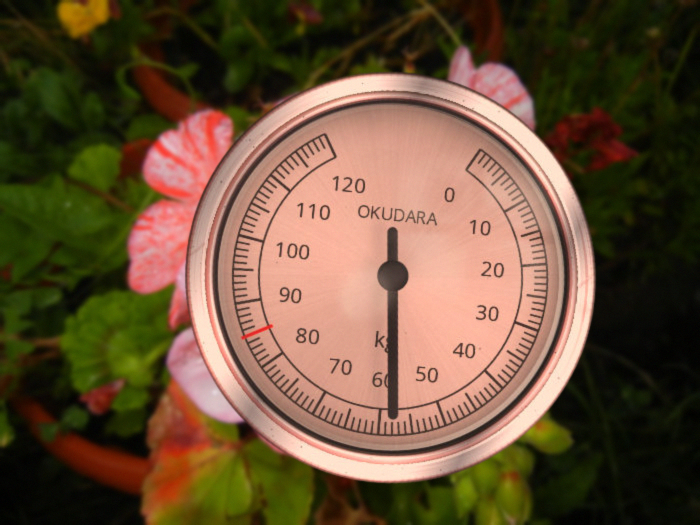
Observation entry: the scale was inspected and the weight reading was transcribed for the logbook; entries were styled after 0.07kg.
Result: 58kg
